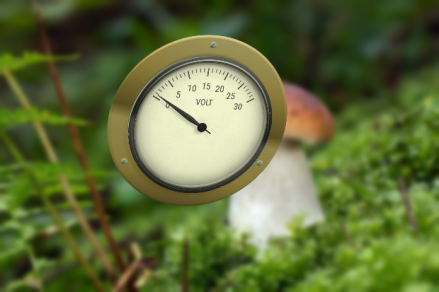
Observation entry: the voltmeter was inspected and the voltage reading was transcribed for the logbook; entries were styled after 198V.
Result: 1V
